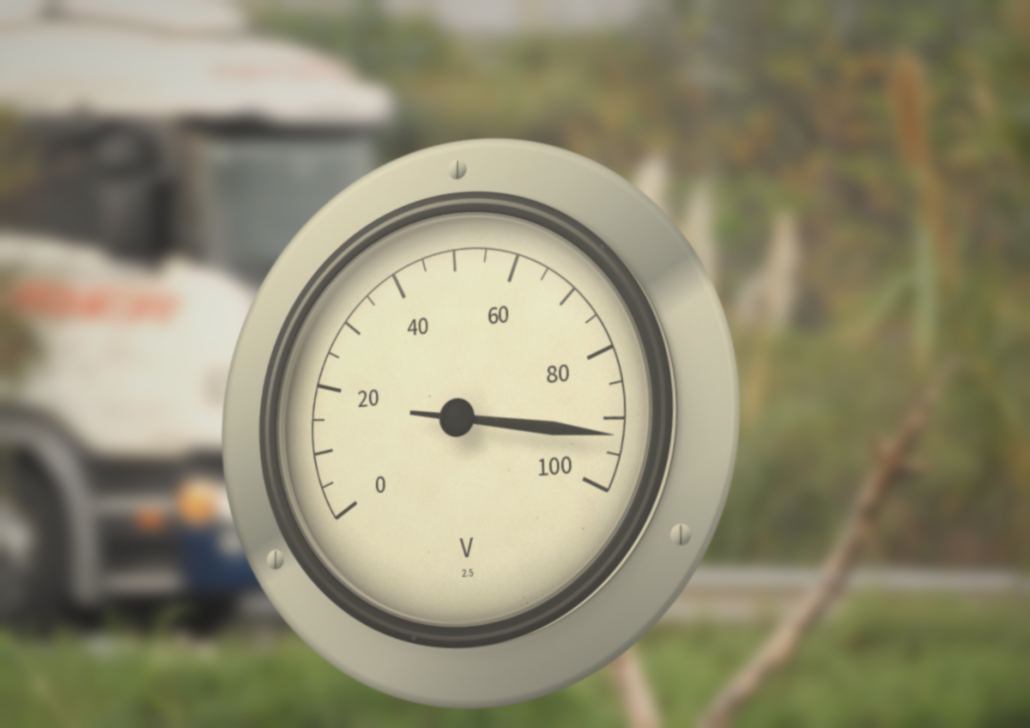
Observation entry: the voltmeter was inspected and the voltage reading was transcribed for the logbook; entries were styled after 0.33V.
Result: 92.5V
